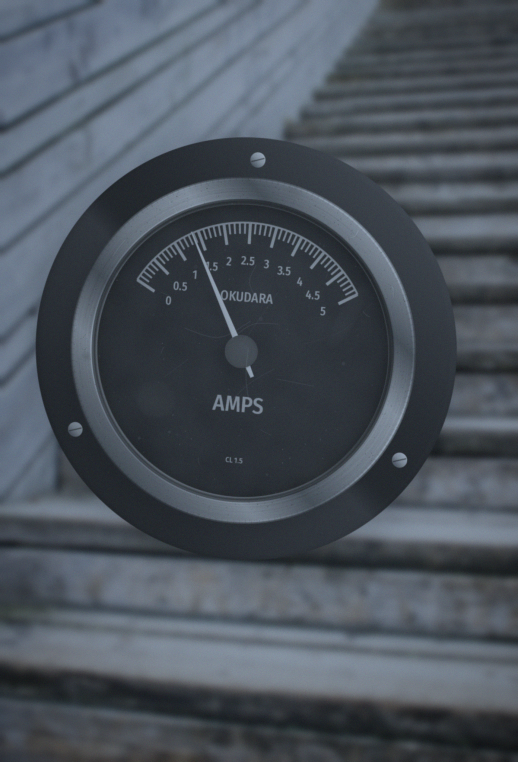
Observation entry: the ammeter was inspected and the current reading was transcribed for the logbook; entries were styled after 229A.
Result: 1.4A
